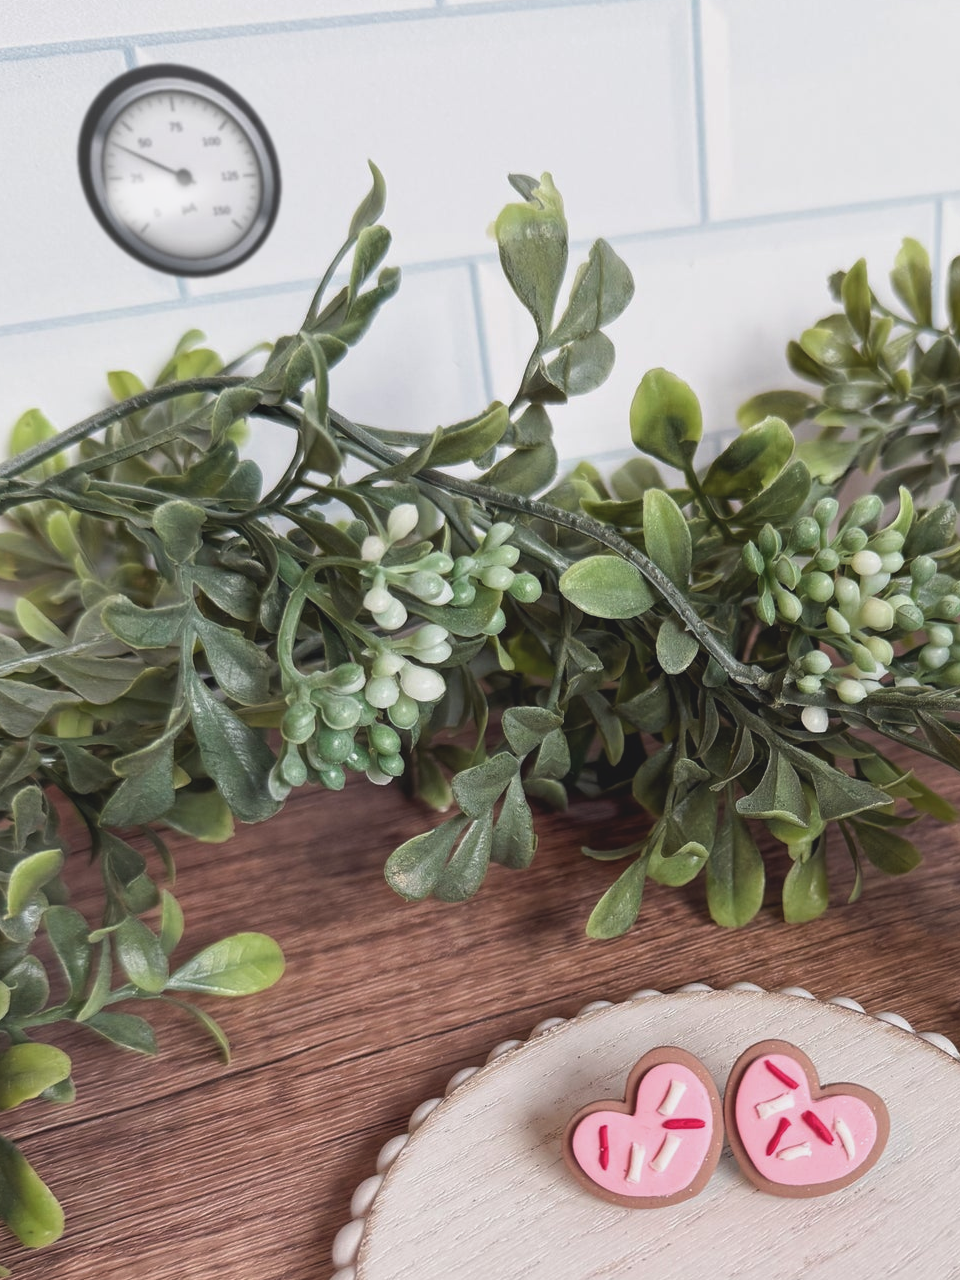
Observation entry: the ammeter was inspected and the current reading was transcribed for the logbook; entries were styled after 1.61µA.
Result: 40µA
